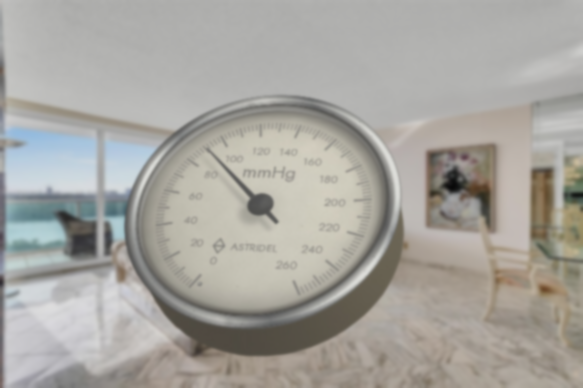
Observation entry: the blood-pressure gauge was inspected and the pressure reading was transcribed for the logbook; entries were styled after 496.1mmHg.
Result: 90mmHg
